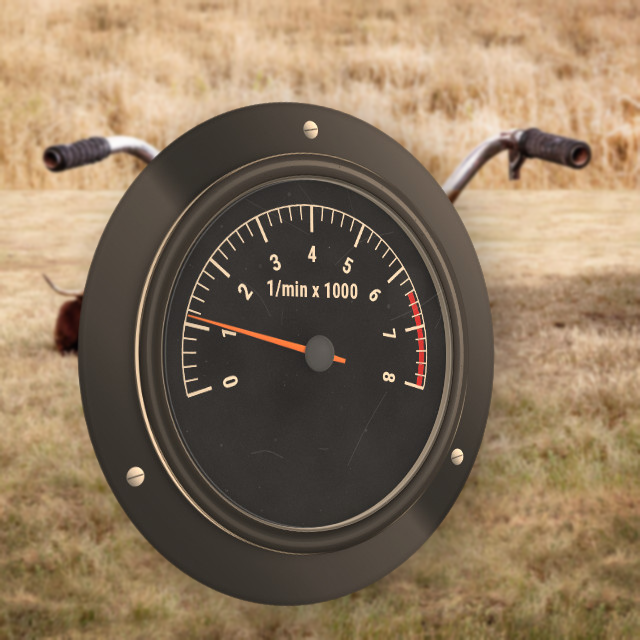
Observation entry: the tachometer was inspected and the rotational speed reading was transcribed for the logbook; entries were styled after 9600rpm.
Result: 1100rpm
